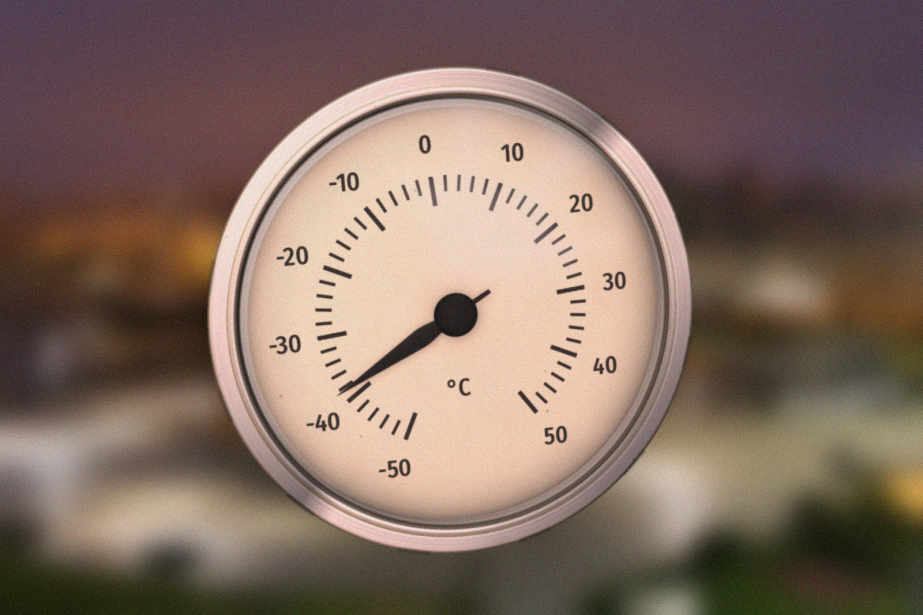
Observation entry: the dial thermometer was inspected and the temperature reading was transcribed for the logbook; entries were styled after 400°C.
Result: -38°C
